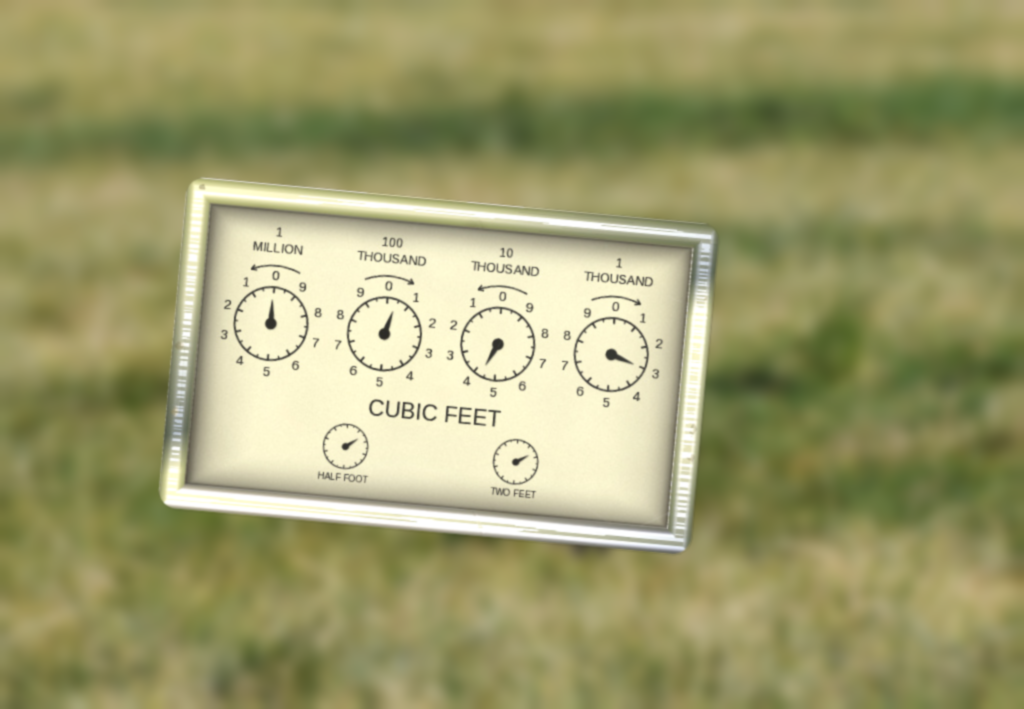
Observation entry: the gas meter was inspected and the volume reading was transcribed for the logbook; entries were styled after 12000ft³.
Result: 4300ft³
